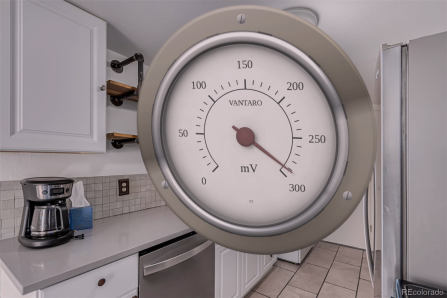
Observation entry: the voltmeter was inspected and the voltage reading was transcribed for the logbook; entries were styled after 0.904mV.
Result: 290mV
